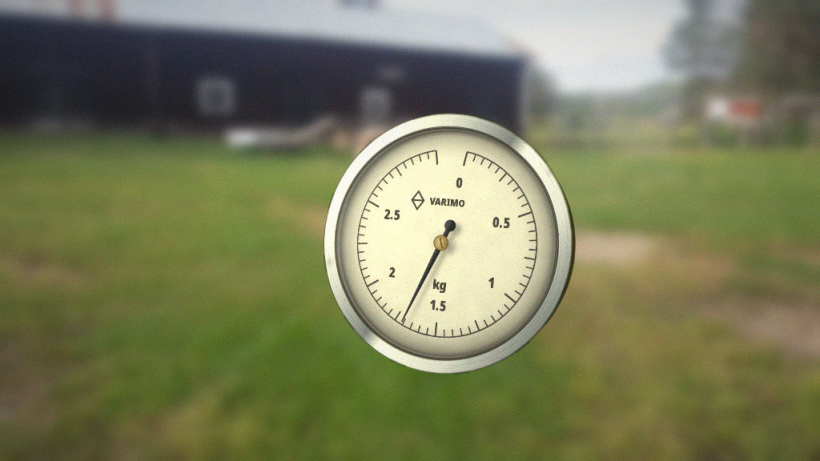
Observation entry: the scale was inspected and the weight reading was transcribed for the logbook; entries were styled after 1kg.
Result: 1.7kg
